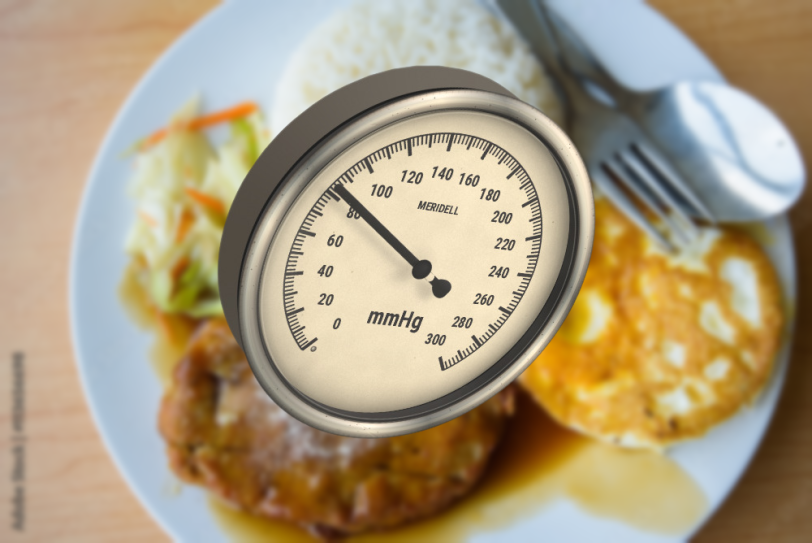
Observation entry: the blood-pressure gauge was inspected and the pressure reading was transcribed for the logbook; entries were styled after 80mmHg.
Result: 84mmHg
